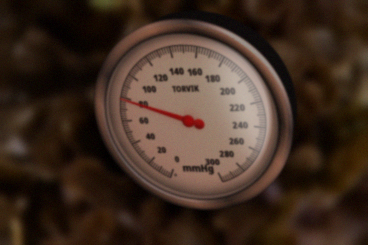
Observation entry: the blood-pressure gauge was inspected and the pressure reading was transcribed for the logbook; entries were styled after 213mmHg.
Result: 80mmHg
